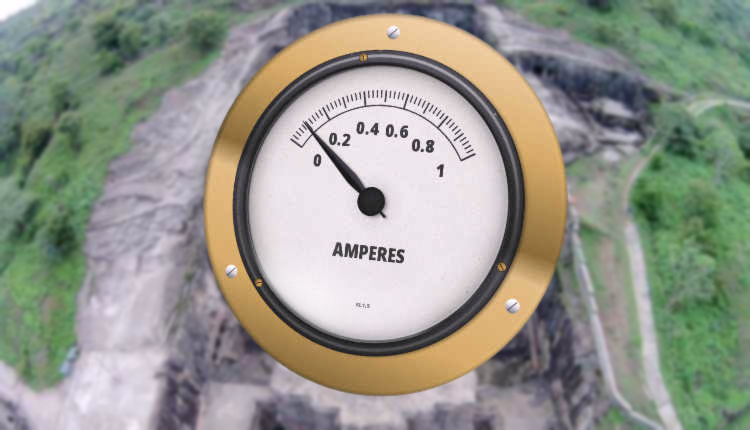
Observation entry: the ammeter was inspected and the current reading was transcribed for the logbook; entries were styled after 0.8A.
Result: 0.1A
